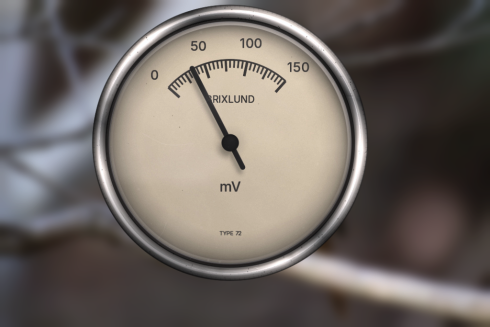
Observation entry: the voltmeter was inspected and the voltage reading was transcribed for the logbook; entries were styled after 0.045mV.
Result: 35mV
